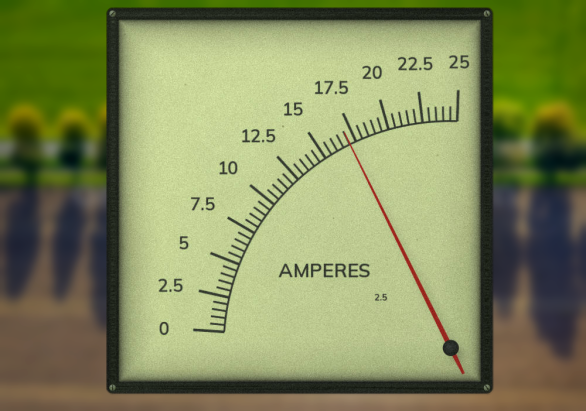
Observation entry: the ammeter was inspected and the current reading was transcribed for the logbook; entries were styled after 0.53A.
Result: 17A
